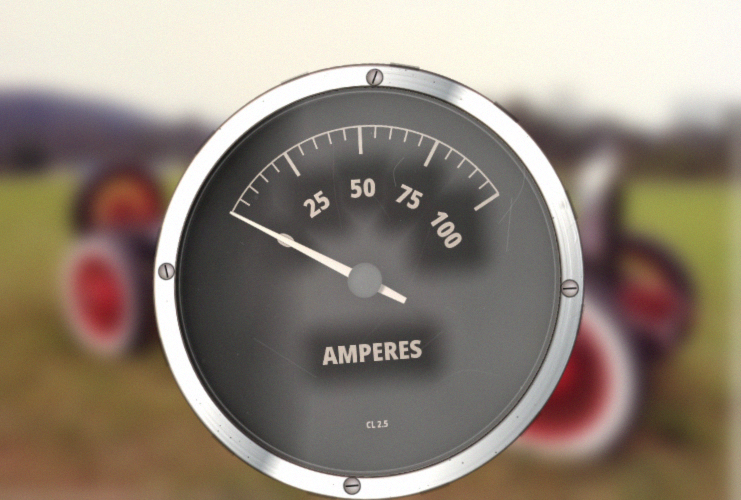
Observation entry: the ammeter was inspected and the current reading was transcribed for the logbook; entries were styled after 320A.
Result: 0A
